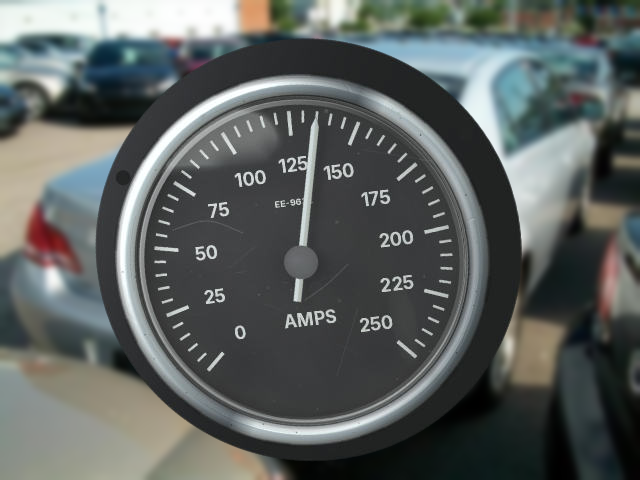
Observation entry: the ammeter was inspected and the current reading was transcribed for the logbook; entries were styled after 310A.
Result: 135A
